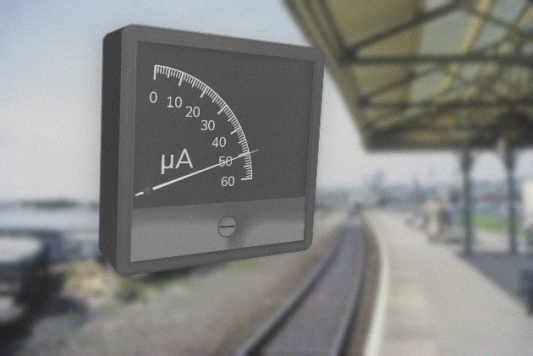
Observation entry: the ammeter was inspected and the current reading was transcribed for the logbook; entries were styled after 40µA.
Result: 50µA
